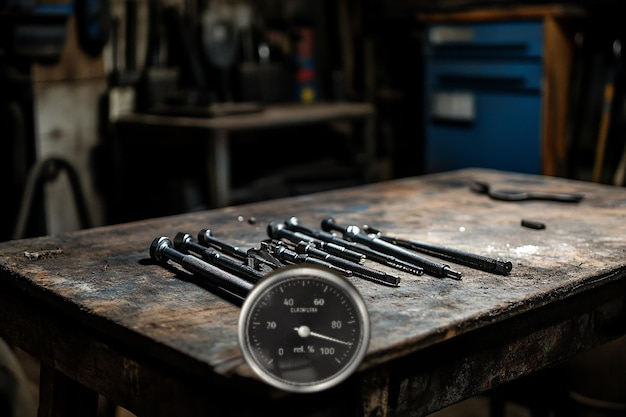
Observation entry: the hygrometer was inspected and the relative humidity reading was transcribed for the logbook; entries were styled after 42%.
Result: 90%
